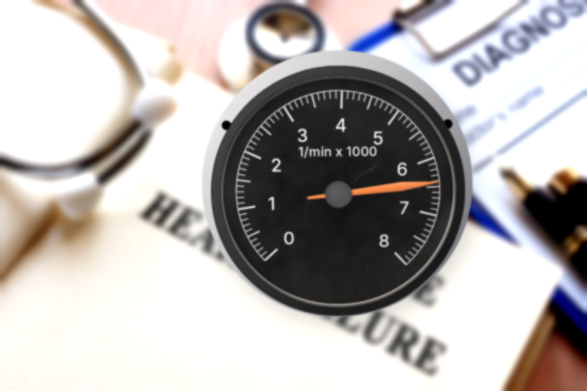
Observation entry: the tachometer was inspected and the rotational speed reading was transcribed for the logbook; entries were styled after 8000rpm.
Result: 6400rpm
